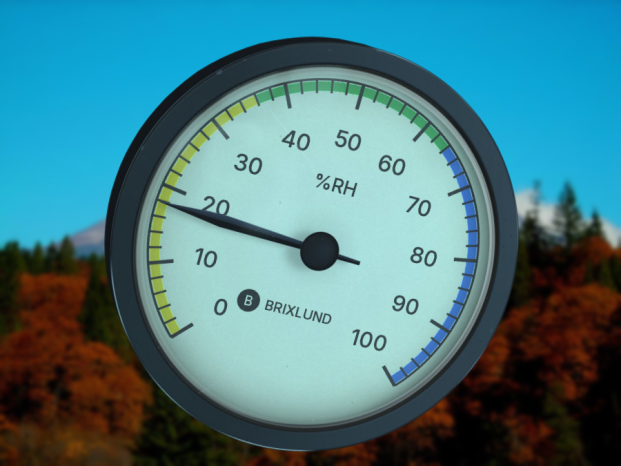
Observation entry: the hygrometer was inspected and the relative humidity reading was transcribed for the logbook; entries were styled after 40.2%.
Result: 18%
